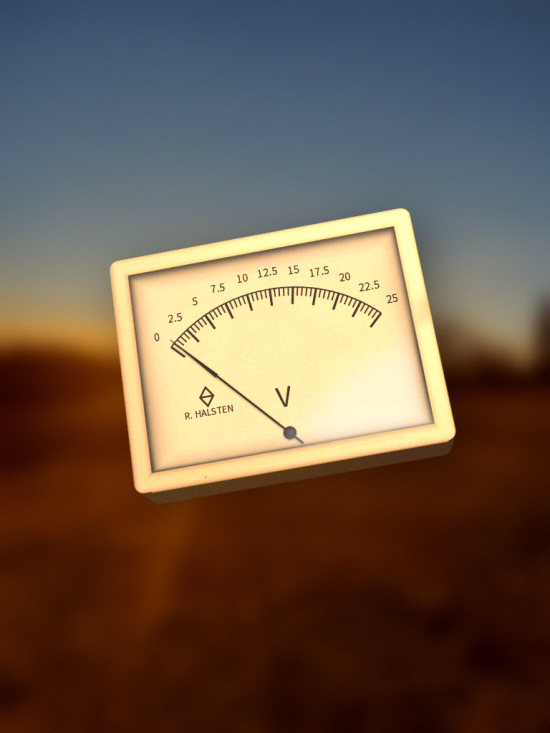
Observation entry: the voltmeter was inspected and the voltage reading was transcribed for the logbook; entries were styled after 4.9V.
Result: 0.5V
